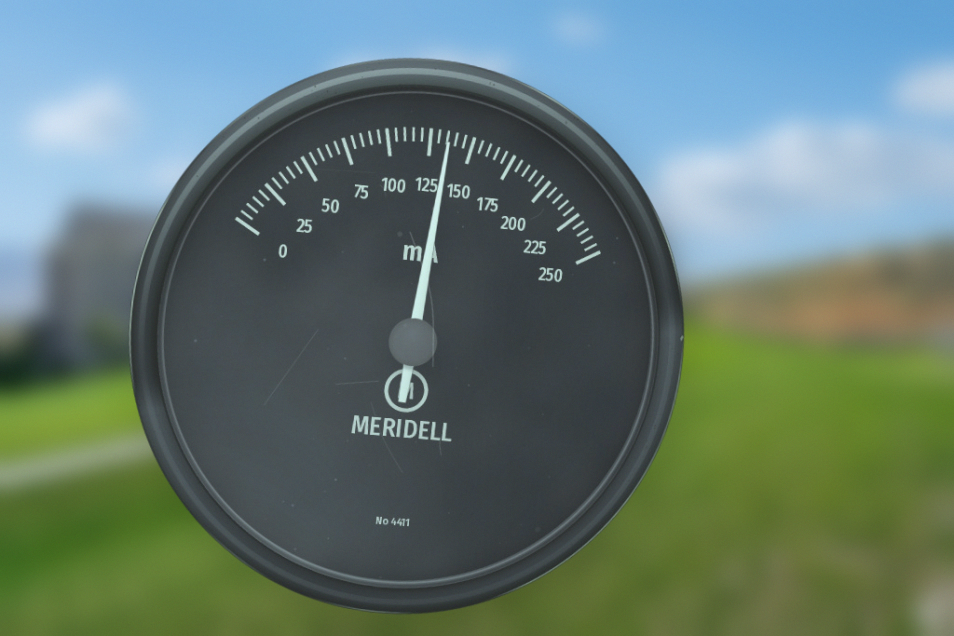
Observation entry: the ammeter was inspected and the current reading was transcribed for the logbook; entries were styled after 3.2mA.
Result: 135mA
